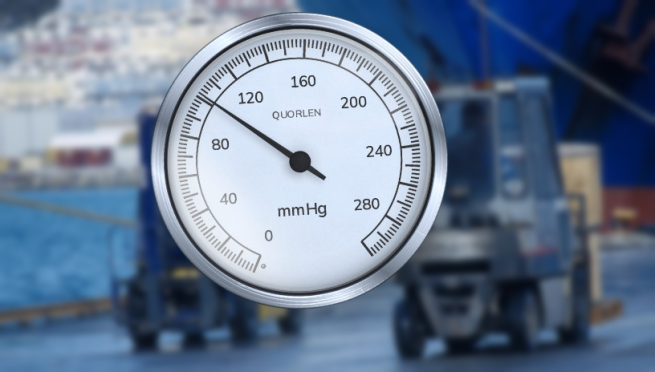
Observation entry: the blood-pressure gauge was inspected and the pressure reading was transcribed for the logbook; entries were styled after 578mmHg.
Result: 102mmHg
